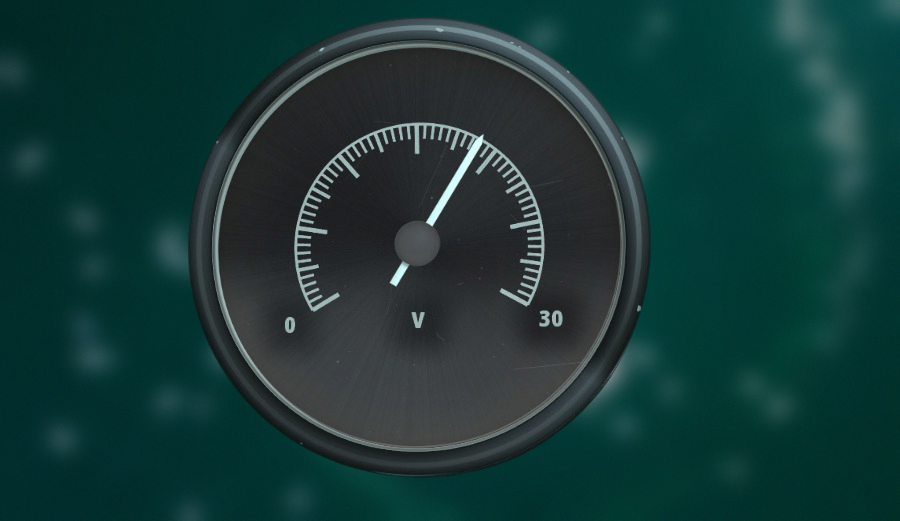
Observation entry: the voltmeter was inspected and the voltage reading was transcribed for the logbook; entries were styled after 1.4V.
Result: 19V
